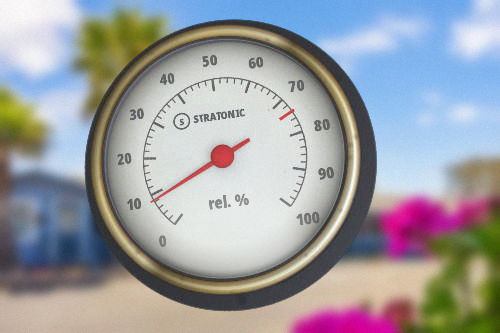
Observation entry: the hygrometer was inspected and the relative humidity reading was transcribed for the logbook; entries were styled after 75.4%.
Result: 8%
